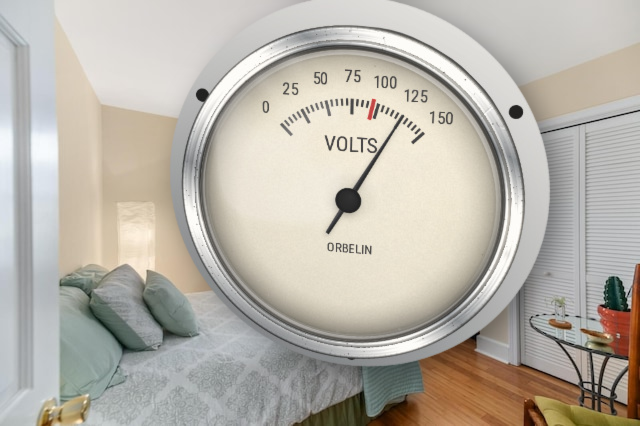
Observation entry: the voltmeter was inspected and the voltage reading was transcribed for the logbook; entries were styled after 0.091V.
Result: 125V
